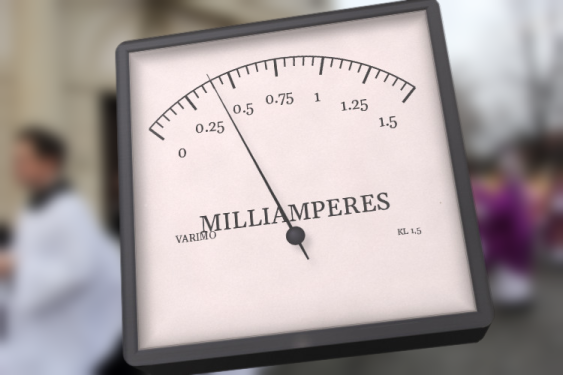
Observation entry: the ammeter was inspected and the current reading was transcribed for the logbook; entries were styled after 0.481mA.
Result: 0.4mA
